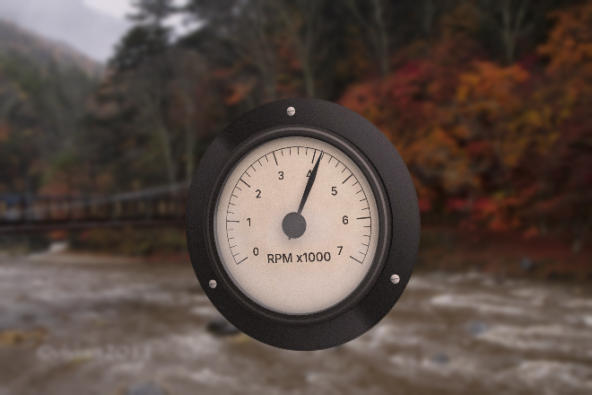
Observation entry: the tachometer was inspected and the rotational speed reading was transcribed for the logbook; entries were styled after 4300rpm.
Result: 4200rpm
